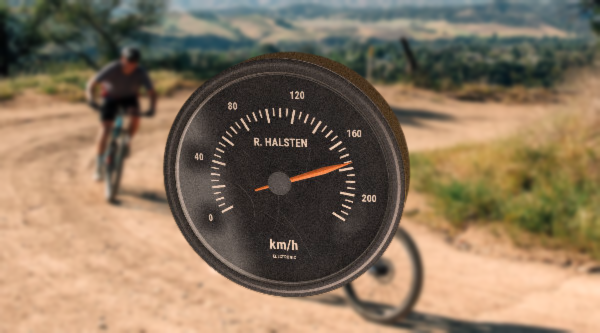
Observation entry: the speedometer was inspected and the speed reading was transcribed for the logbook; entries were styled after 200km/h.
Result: 175km/h
